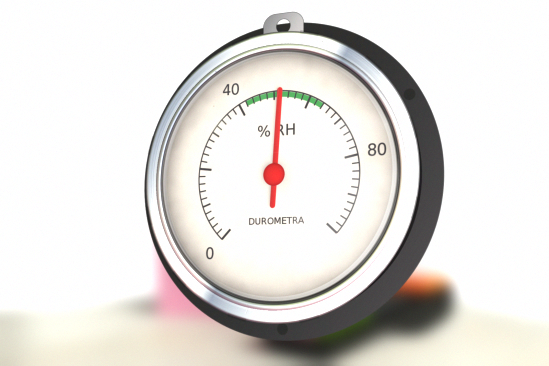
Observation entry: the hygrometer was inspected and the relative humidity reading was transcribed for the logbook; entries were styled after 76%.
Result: 52%
